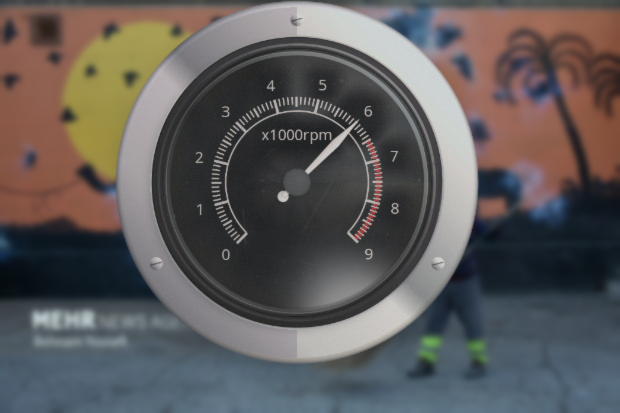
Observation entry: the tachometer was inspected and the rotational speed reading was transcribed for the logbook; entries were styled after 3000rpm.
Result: 6000rpm
